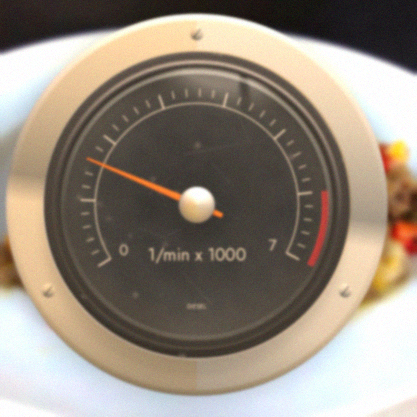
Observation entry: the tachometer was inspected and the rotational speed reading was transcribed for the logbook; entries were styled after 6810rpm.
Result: 1600rpm
